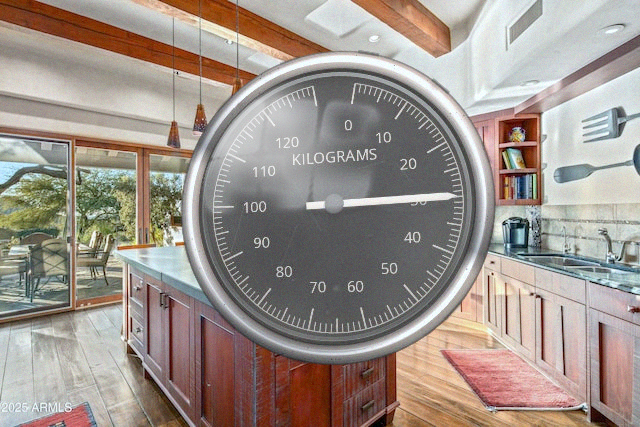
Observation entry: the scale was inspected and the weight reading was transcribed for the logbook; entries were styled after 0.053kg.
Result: 30kg
